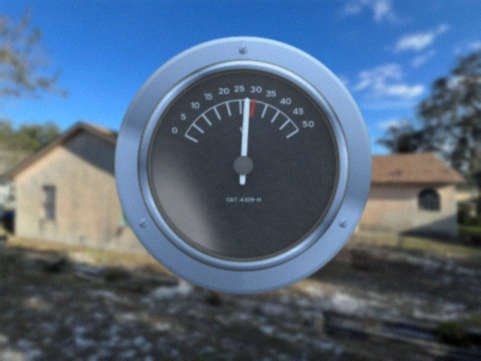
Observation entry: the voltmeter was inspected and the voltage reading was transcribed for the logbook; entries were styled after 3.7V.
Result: 27.5V
